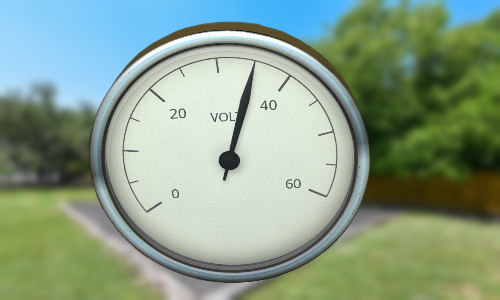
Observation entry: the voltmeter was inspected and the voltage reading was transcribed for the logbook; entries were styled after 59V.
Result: 35V
